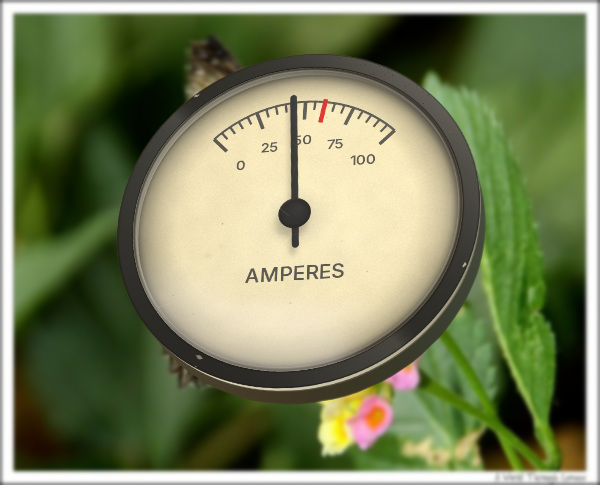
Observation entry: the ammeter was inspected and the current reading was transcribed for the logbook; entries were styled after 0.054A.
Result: 45A
